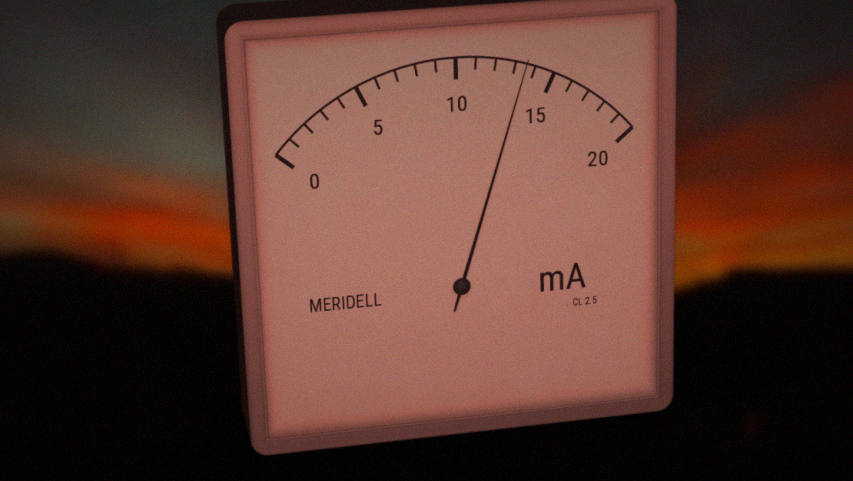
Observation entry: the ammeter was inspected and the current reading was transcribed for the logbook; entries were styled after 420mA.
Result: 13.5mA
